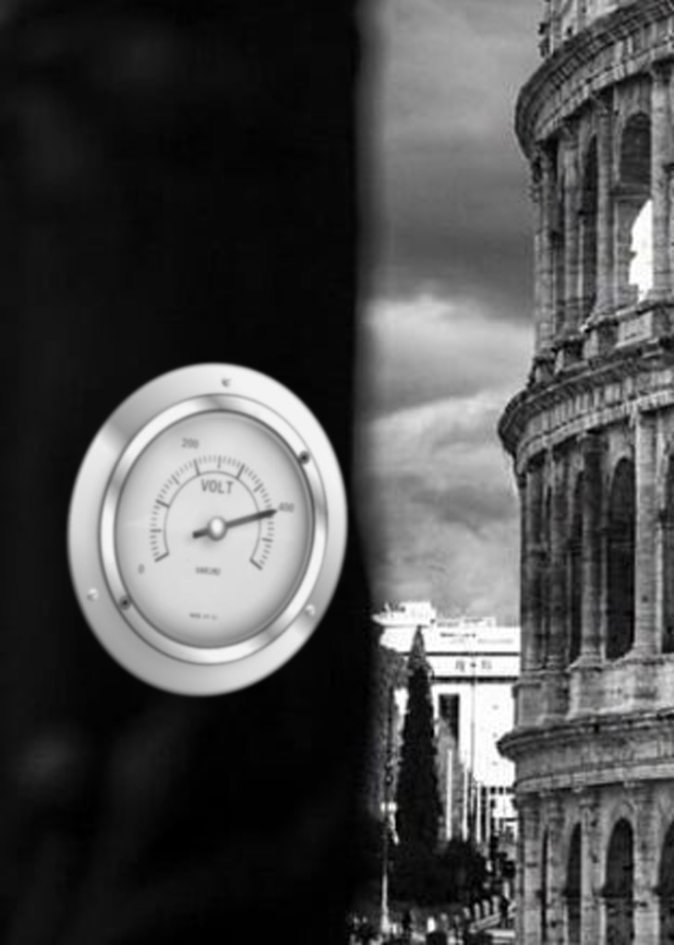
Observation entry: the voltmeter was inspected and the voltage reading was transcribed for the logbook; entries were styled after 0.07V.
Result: 400V
